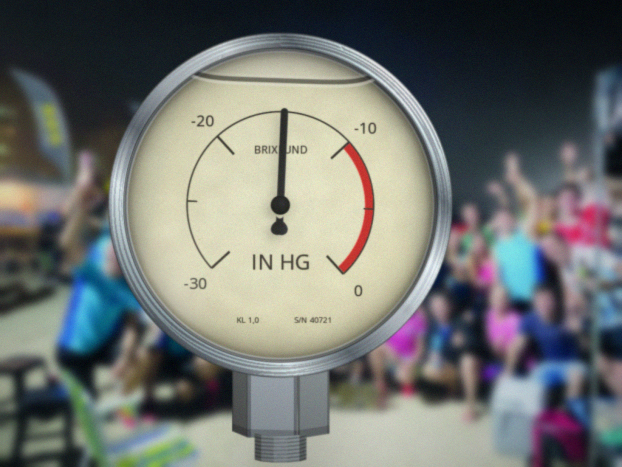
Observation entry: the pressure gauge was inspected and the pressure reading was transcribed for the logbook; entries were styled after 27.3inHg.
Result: -15inHg
